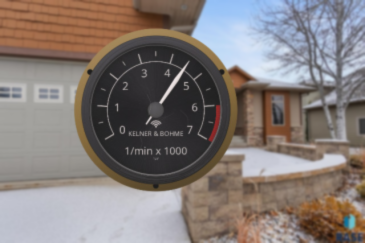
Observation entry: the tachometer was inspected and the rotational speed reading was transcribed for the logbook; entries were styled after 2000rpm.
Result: 4500rpm
